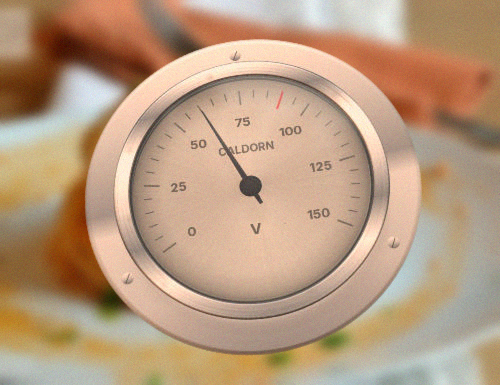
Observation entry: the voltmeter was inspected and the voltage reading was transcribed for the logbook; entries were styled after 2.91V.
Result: 60V
